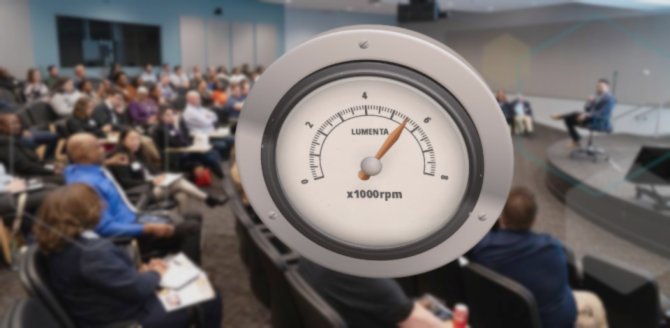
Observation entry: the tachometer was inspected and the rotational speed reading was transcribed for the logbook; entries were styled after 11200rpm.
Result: 5500rpm
